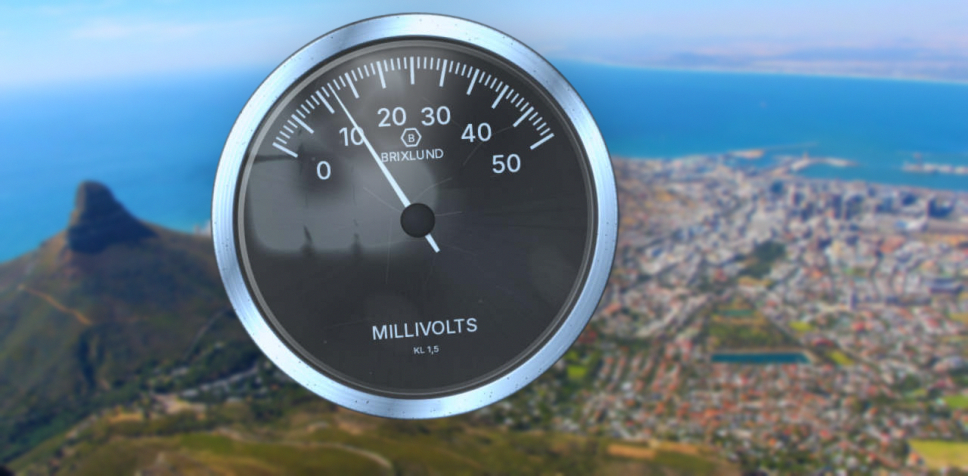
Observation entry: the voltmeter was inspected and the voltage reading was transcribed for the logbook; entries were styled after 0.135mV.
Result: 12mV
